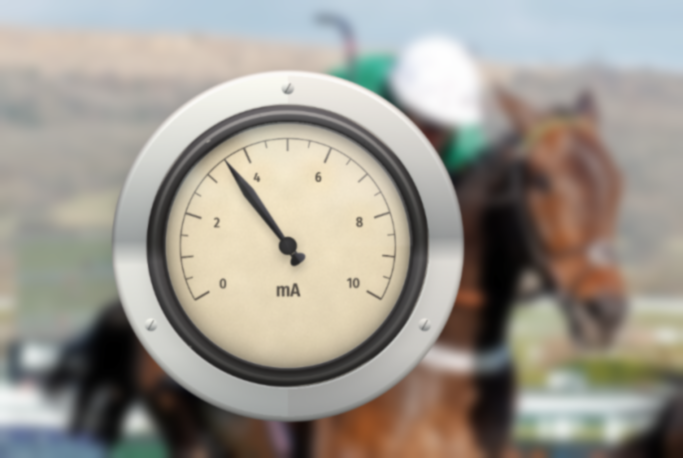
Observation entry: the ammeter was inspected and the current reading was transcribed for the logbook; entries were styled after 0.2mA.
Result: 3.5mA
